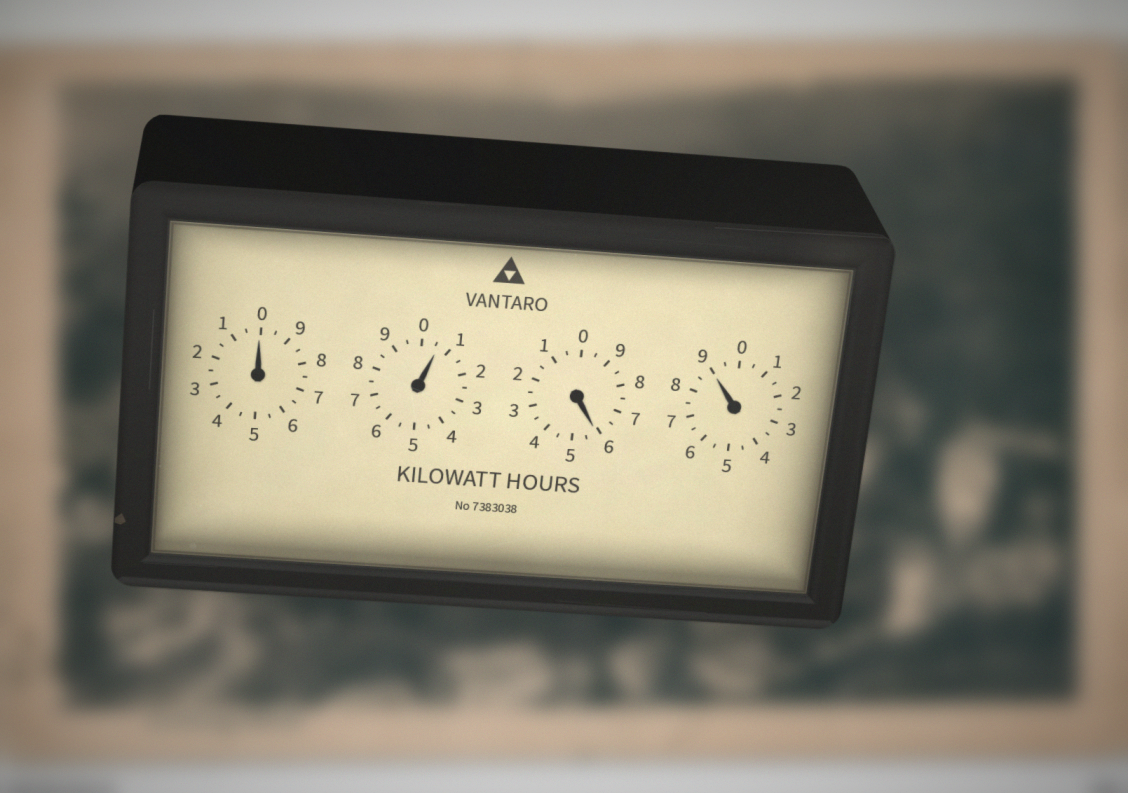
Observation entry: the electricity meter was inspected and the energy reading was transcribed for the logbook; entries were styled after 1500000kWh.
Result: 59kWh
